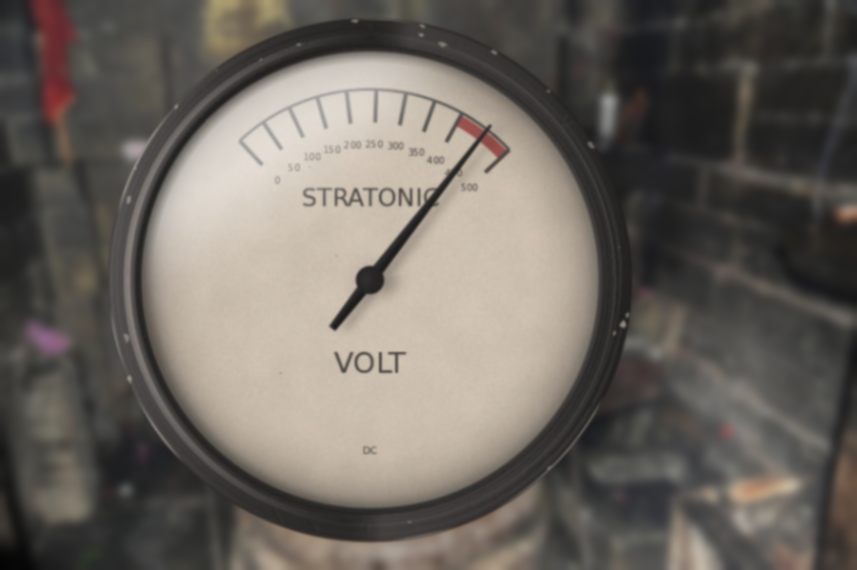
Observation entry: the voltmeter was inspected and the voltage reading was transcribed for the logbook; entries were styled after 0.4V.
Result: 450V
